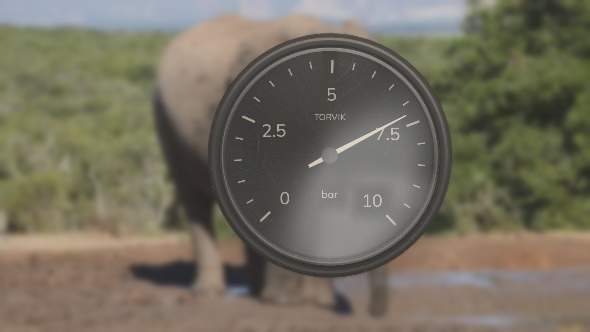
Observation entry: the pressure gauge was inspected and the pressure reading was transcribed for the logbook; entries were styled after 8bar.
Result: 7.25bar
